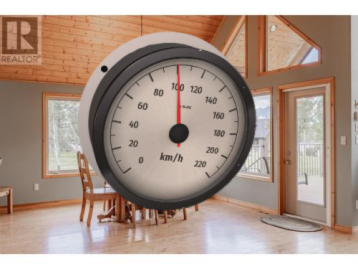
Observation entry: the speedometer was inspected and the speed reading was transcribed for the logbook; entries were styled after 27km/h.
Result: 100km/h
